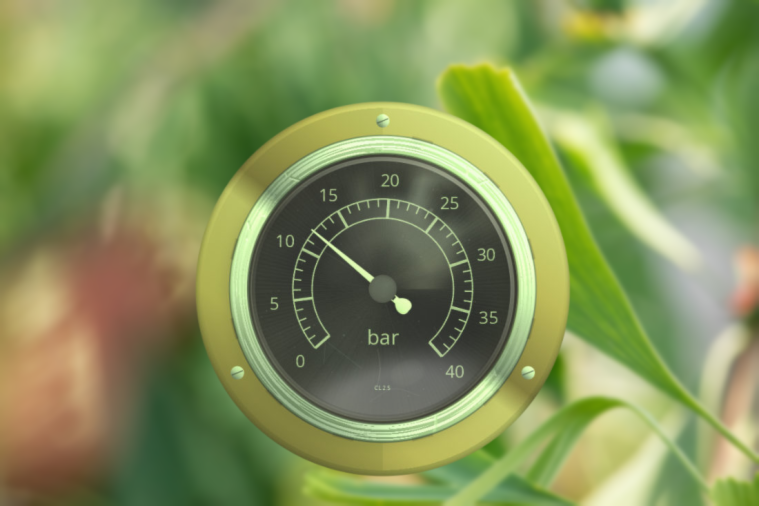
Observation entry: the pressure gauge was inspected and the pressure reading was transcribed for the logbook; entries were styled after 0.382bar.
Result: 12bar
